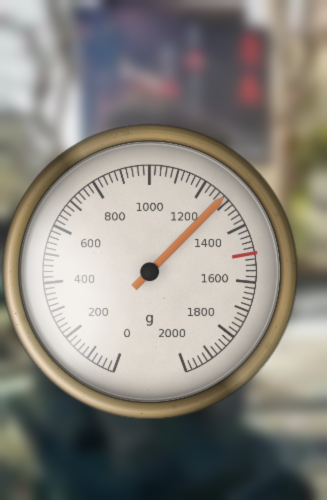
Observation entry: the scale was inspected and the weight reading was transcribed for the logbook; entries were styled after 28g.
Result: 1280g
